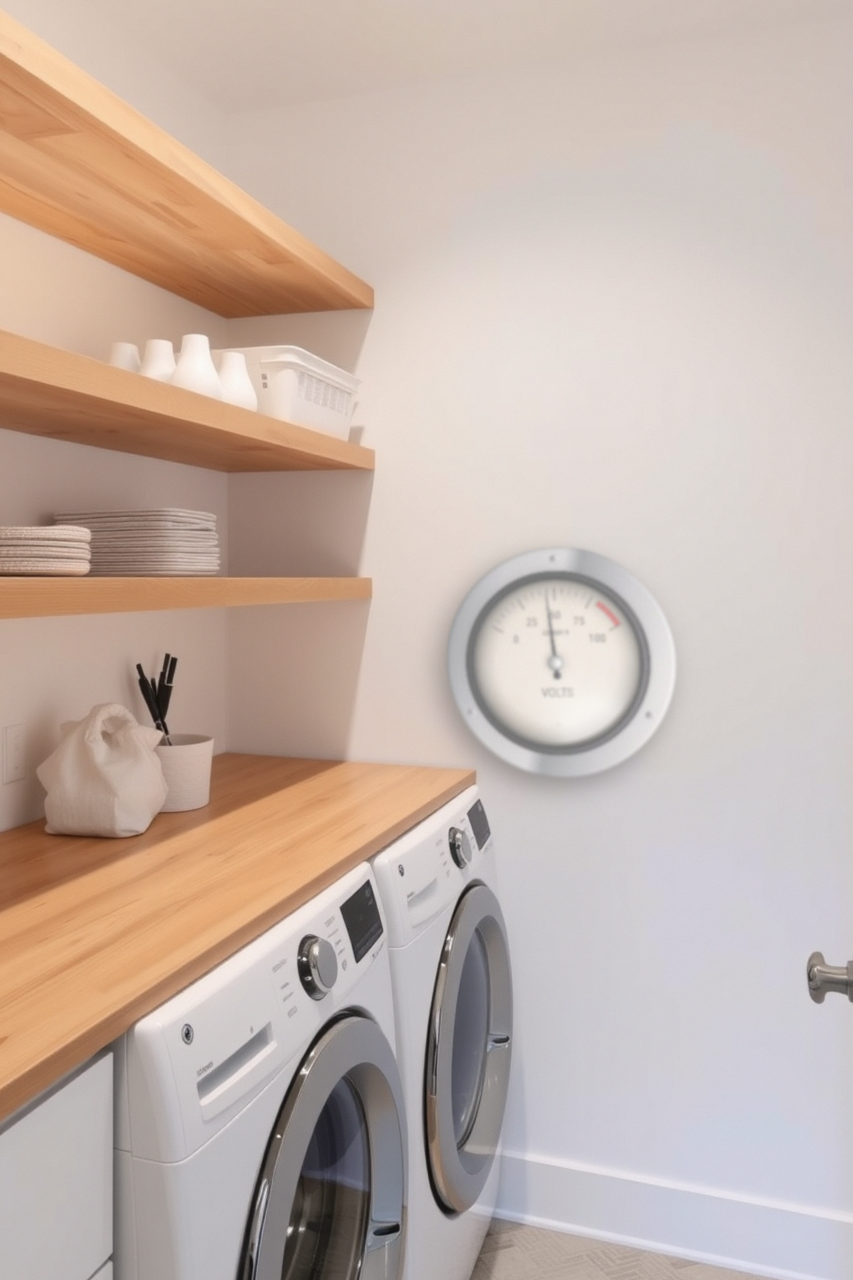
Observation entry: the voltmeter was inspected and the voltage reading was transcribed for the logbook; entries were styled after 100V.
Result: 45V
